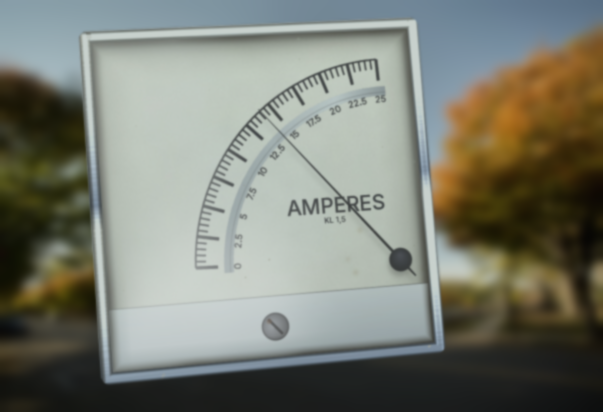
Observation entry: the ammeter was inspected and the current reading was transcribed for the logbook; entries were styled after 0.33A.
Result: 14A
